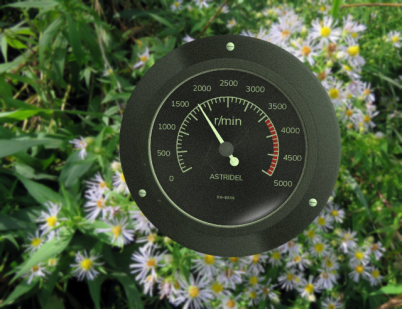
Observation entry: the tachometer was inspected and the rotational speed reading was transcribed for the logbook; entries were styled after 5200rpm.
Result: 1800rpm
